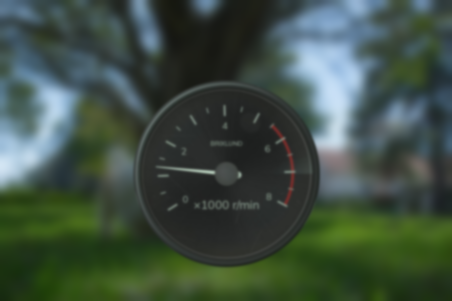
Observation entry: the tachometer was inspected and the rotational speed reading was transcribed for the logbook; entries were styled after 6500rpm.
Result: 1250rpm
